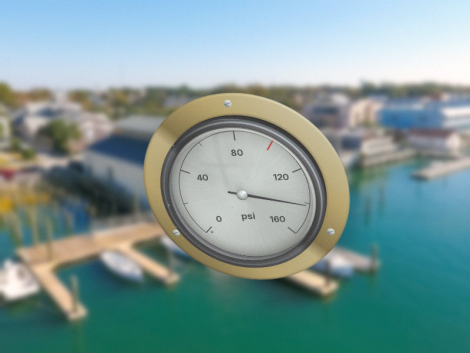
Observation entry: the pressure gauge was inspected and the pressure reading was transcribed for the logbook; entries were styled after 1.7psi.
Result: 140psi
